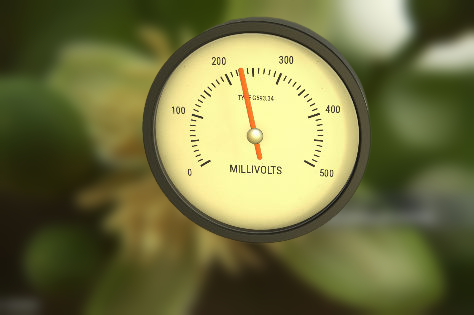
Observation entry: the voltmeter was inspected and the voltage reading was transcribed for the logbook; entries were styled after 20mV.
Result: 230mV
